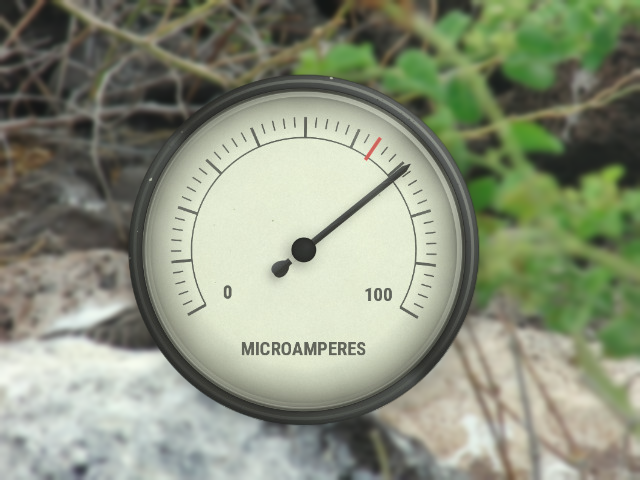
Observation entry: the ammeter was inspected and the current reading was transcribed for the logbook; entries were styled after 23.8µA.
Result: 71µA
